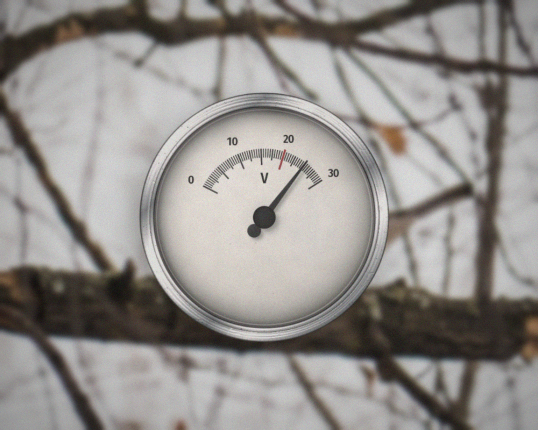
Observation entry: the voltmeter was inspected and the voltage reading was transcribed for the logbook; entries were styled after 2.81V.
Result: 25V
